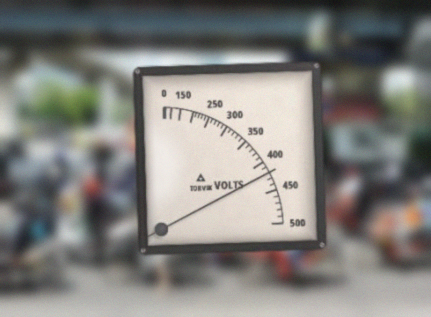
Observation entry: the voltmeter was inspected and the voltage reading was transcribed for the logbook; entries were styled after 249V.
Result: 420V
